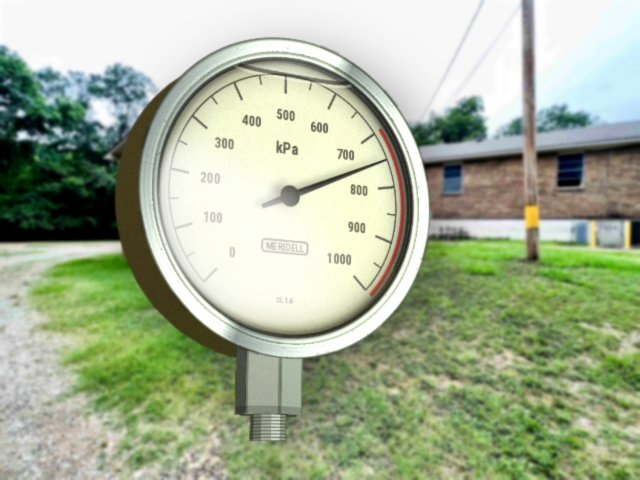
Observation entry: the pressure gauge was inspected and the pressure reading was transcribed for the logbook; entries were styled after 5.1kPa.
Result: 750kPa
